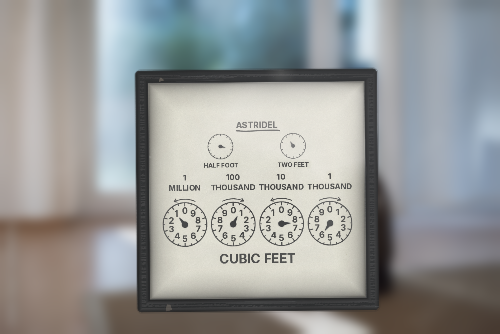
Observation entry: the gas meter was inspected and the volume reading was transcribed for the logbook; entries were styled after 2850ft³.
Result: 107600ft³
